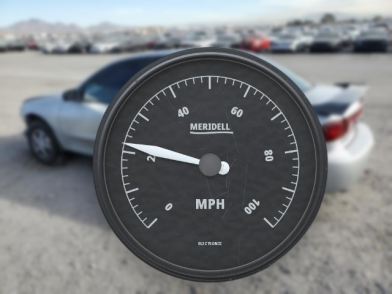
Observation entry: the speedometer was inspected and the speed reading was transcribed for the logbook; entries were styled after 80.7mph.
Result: 22mph
